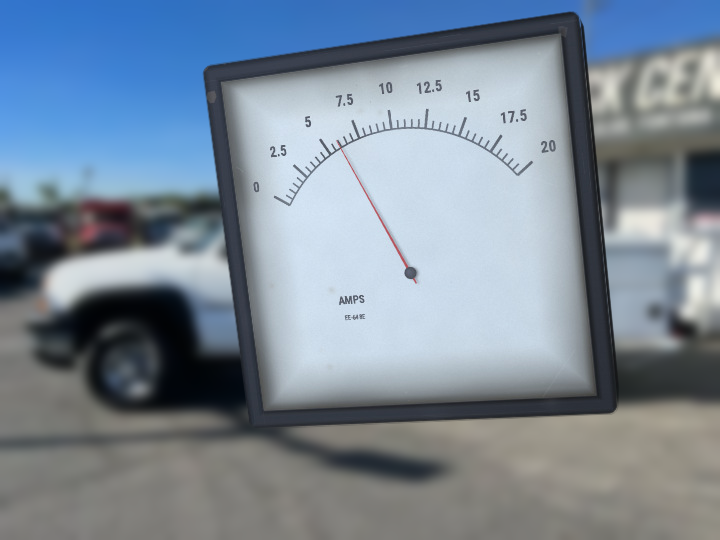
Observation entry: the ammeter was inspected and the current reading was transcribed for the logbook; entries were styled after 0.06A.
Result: 6A
